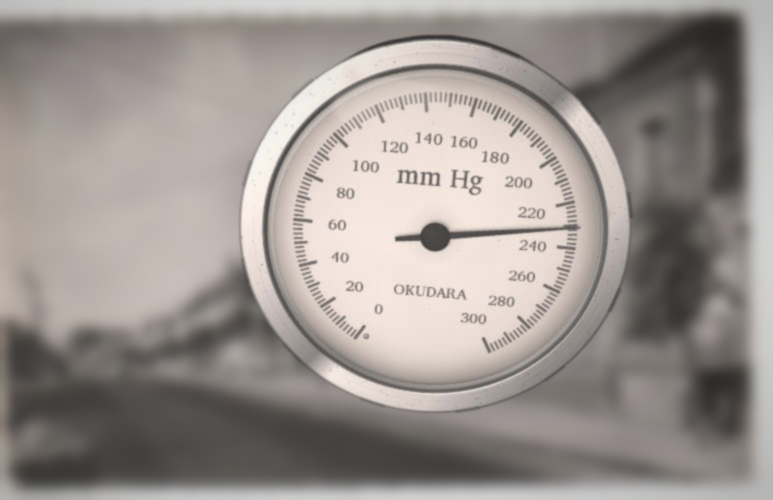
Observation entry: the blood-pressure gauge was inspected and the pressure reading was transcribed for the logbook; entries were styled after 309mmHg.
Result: 230mmHg
